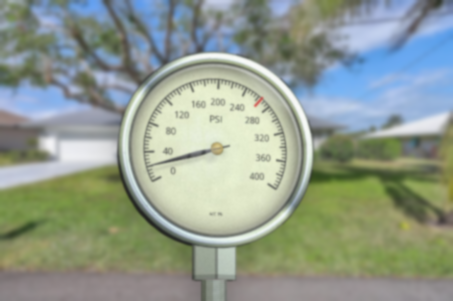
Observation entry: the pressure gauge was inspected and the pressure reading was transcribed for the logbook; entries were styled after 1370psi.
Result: 20psi
